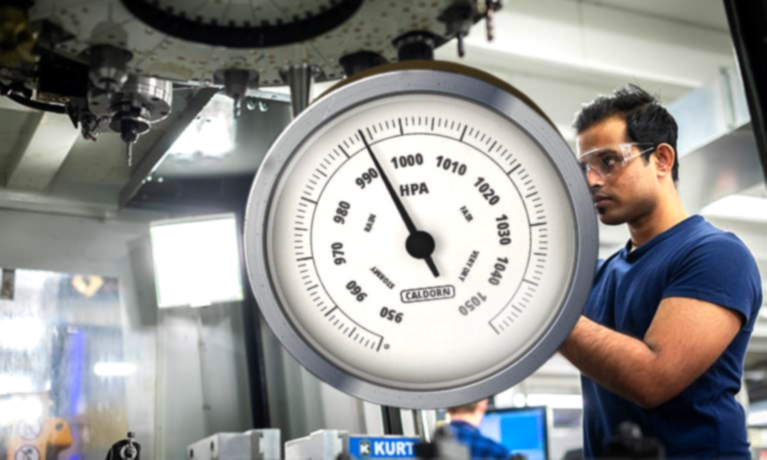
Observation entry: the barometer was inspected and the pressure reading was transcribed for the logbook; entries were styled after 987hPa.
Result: 994hPa
